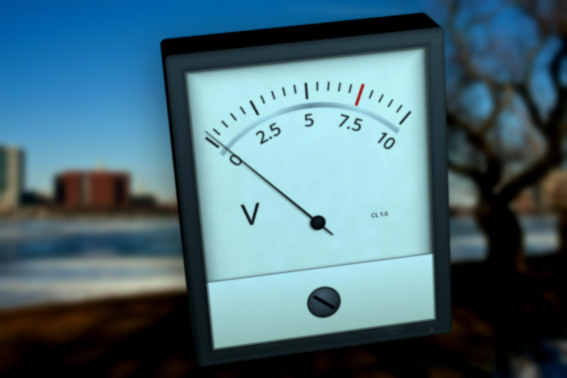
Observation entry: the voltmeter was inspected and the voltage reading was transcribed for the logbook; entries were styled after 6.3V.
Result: 0.25V
